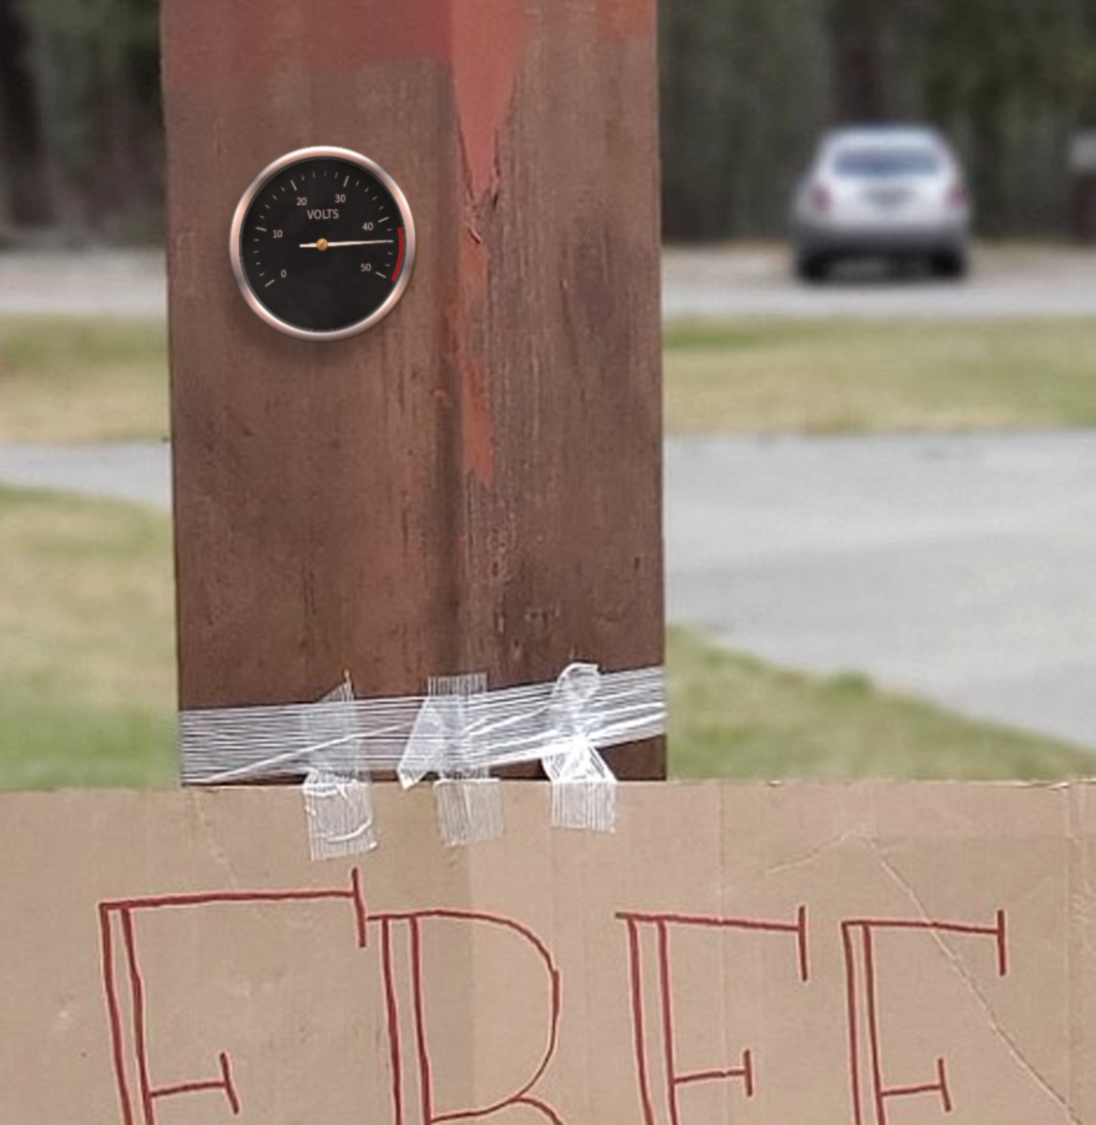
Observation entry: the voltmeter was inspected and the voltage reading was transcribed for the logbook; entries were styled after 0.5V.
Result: 44V
